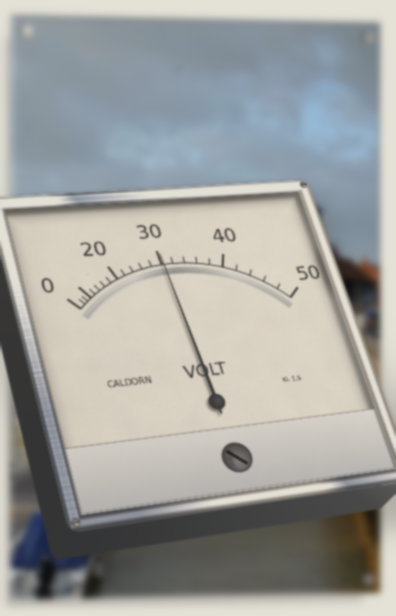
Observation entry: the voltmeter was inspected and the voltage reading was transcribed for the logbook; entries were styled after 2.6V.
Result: 30V
